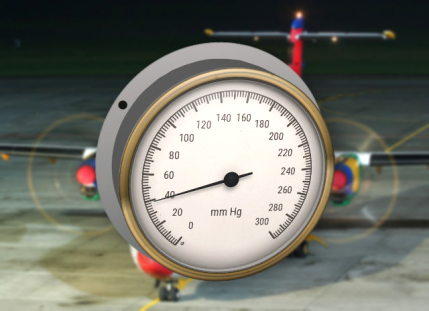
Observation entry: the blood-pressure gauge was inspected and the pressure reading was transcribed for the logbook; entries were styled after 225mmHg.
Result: 40mmHg
